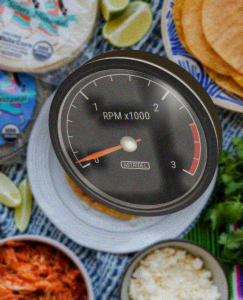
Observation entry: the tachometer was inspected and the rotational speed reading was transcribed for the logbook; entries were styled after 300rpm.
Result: 100rpm
